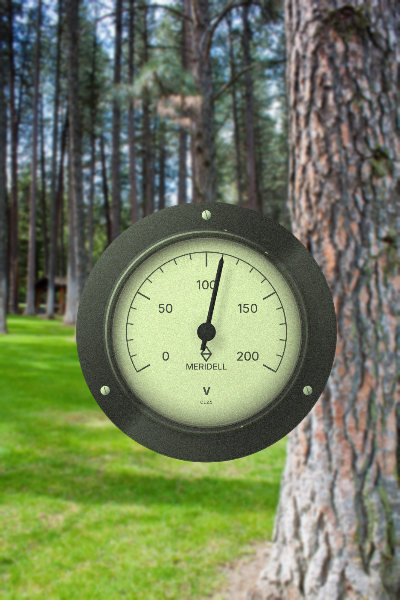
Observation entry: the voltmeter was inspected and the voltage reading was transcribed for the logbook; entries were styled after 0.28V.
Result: 110V
